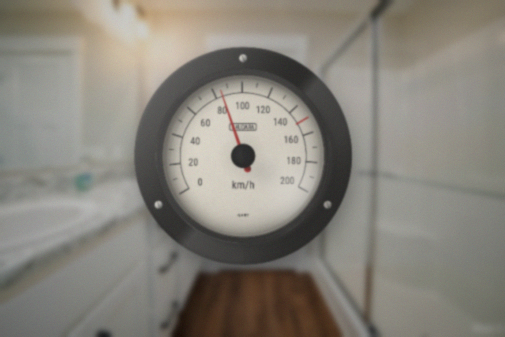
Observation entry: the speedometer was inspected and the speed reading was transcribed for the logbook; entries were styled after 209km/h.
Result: 85km/h
